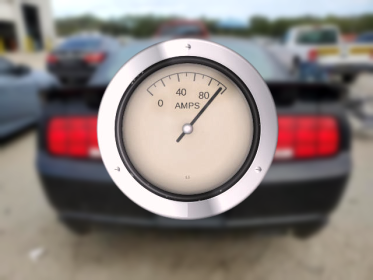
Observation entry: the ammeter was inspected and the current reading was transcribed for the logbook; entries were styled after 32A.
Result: 95A
